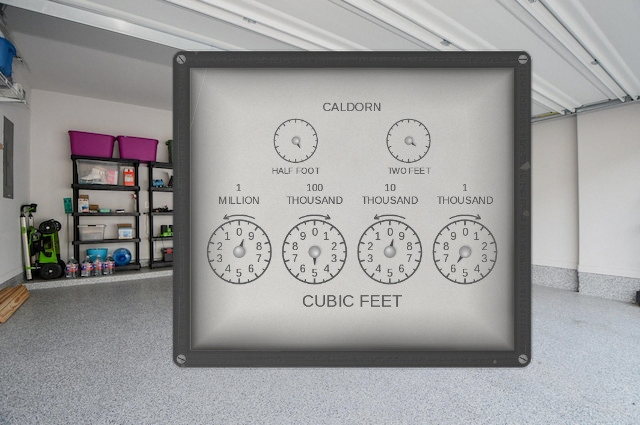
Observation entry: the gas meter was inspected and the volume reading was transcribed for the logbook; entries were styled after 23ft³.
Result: 949600ft³
